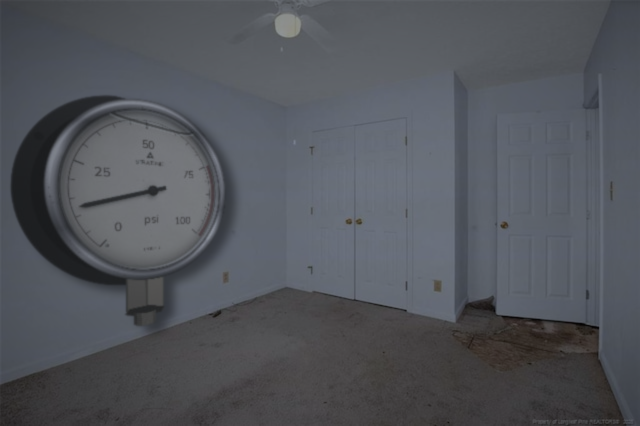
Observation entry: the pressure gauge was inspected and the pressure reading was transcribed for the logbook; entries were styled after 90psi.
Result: 12.5psi
